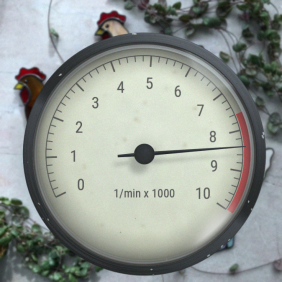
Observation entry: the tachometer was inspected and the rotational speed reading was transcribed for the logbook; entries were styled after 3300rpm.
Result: 8400rpm
